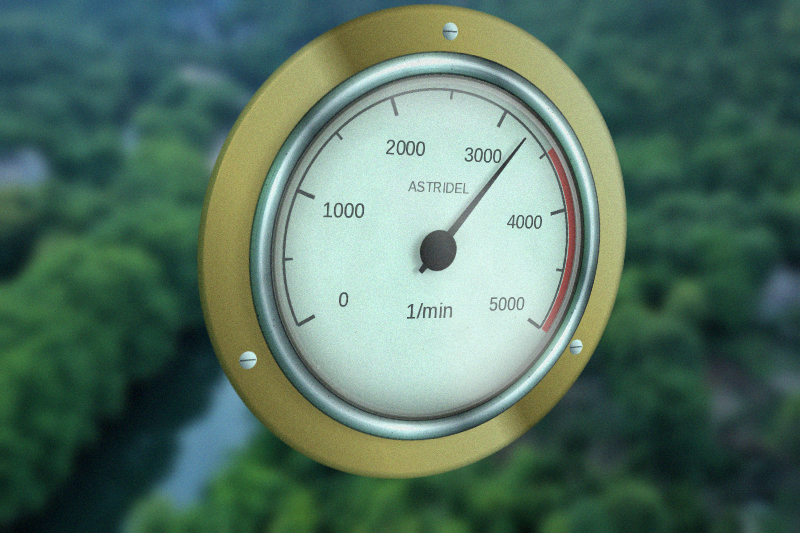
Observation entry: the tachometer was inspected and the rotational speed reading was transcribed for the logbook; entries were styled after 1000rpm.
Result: 3250rpm
